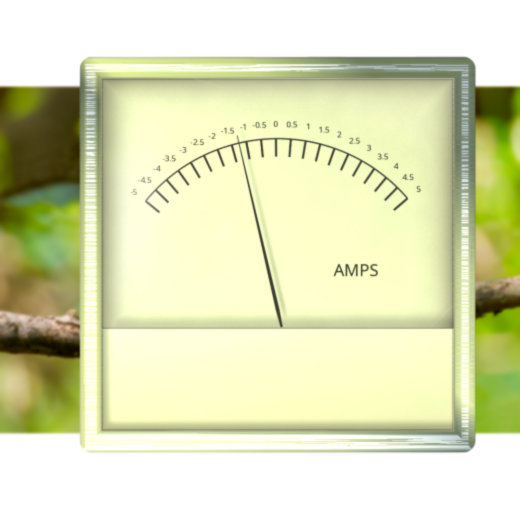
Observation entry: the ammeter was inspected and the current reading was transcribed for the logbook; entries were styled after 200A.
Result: -1.25A
